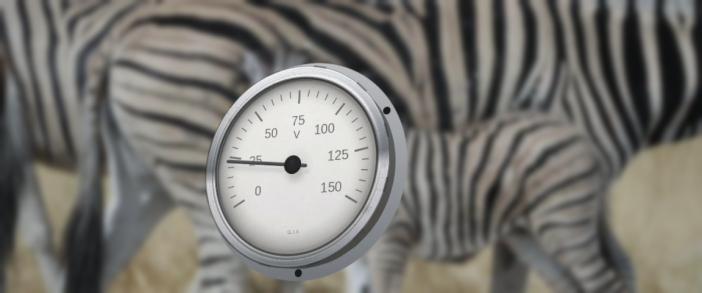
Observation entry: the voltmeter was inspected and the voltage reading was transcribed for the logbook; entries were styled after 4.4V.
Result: 22.5V
